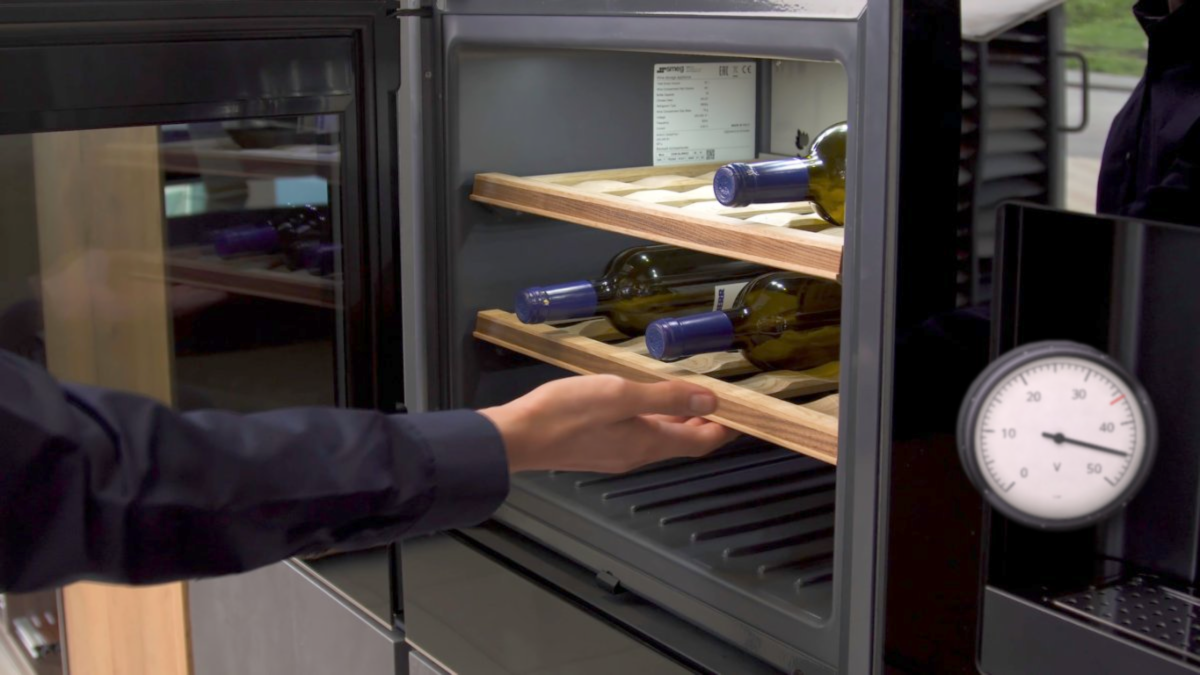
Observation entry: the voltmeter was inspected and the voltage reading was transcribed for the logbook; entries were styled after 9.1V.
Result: 45V
